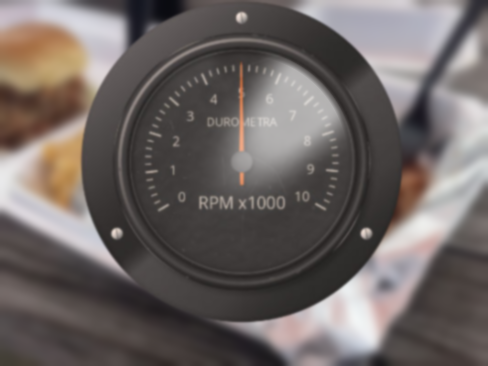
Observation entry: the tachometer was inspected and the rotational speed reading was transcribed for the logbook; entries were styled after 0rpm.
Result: 5000rpm
